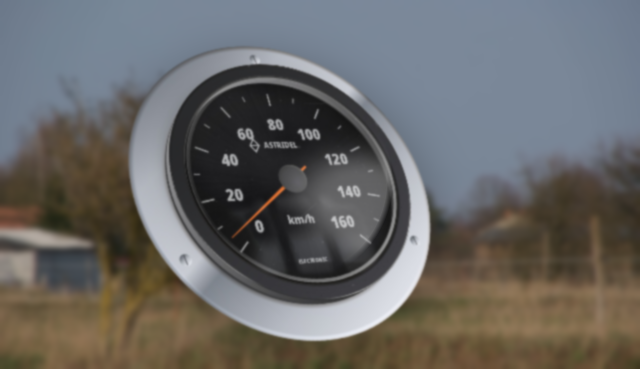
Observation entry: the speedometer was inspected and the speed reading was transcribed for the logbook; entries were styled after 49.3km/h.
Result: 5km/h
